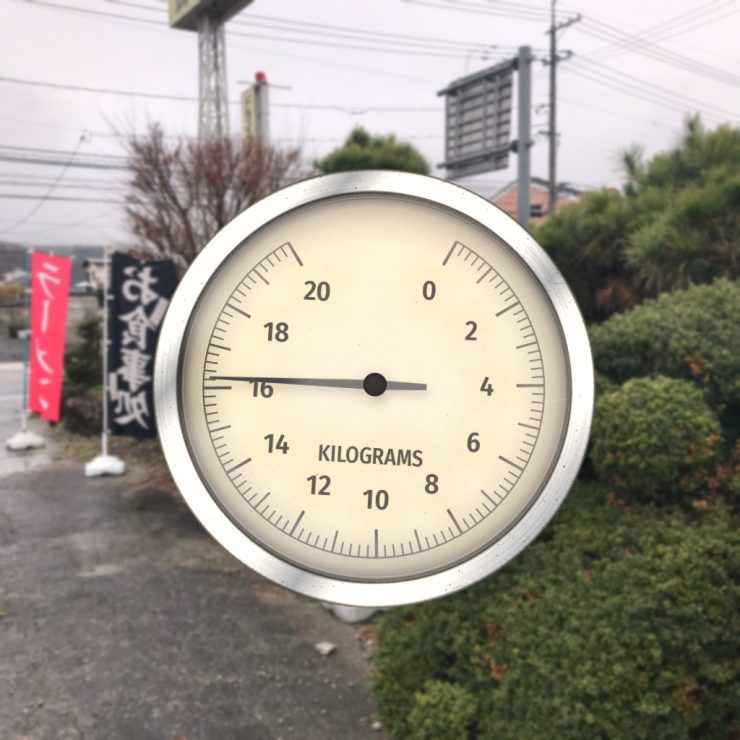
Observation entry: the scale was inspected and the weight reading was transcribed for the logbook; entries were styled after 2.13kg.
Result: 16.2kg
